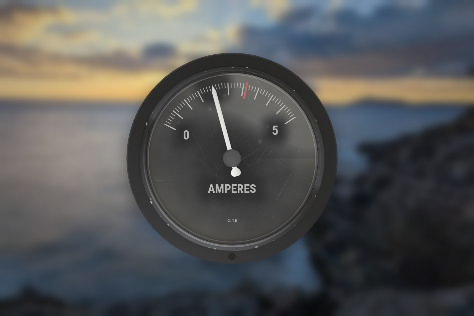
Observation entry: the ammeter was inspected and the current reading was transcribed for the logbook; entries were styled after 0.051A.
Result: 2A
